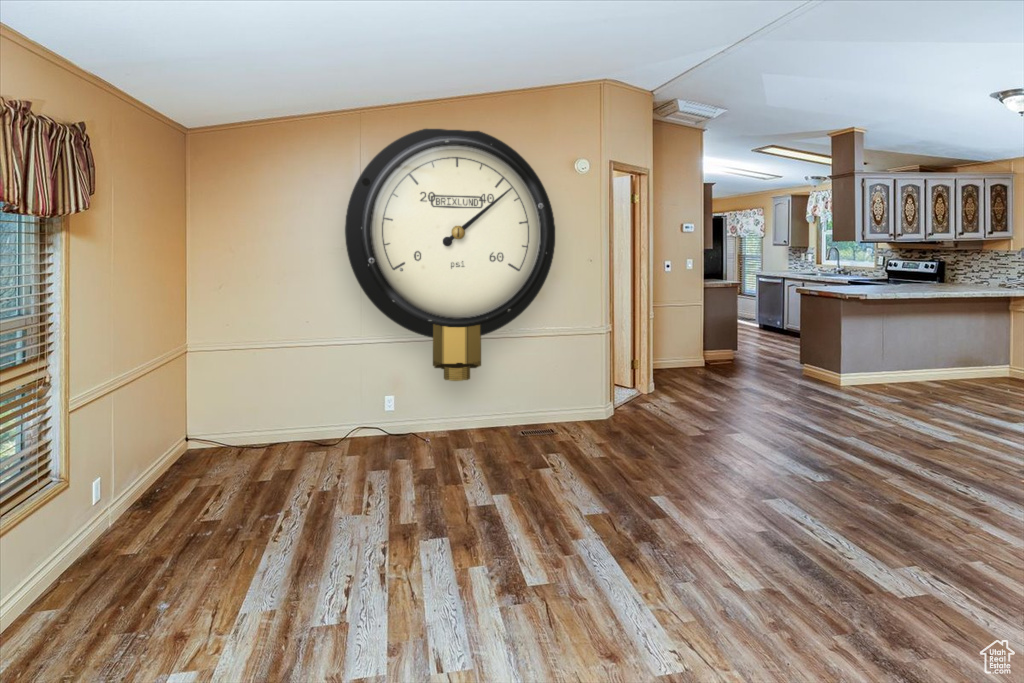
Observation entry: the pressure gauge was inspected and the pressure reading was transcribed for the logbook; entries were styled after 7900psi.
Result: 42.5psi
